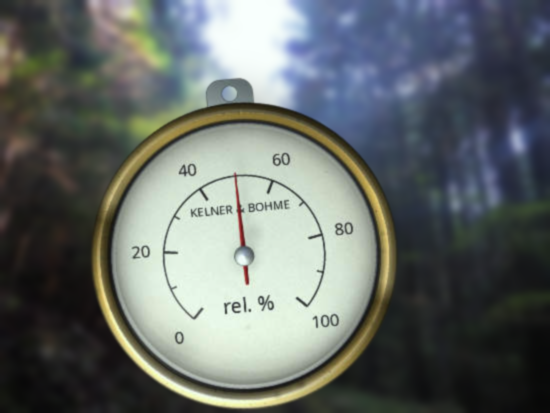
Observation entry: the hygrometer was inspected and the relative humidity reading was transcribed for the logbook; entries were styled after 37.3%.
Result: 50%
